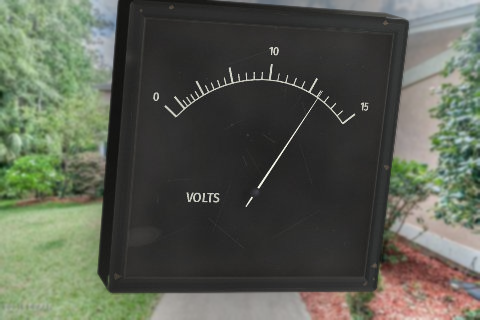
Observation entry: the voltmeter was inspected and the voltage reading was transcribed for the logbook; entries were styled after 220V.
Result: 13V
